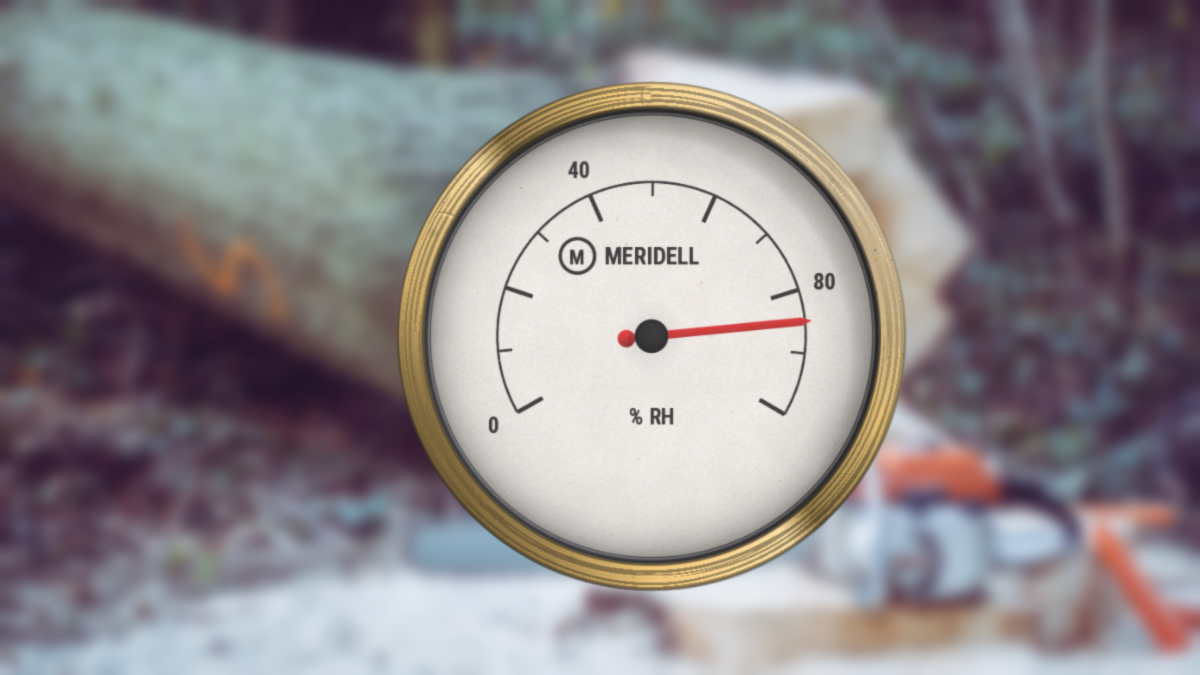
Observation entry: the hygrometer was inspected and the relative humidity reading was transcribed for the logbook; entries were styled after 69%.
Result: 85%
